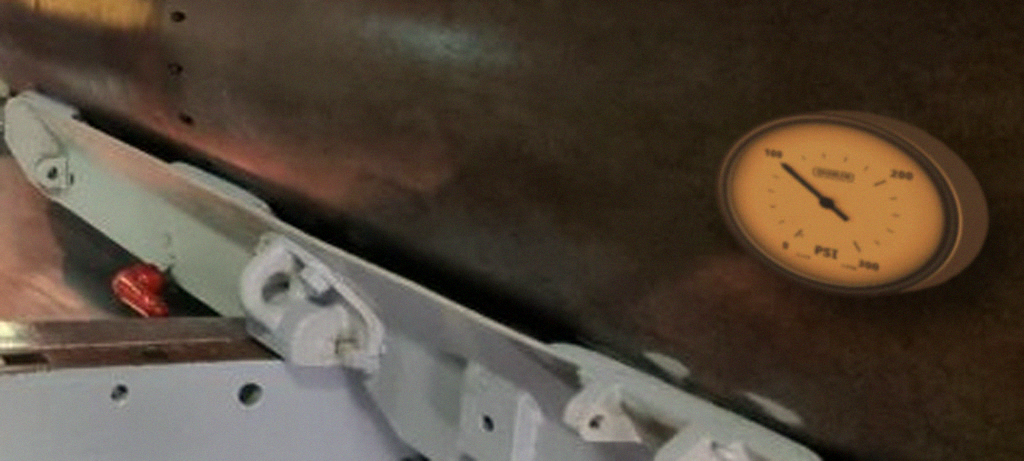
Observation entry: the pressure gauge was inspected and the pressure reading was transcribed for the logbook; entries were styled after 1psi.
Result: 100psi
